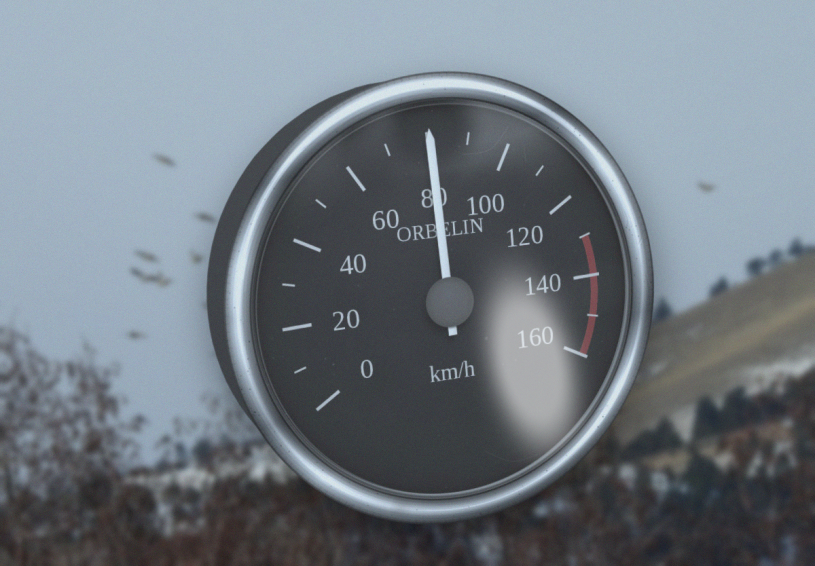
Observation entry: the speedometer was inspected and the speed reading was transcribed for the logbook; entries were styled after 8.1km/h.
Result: 80km/h
